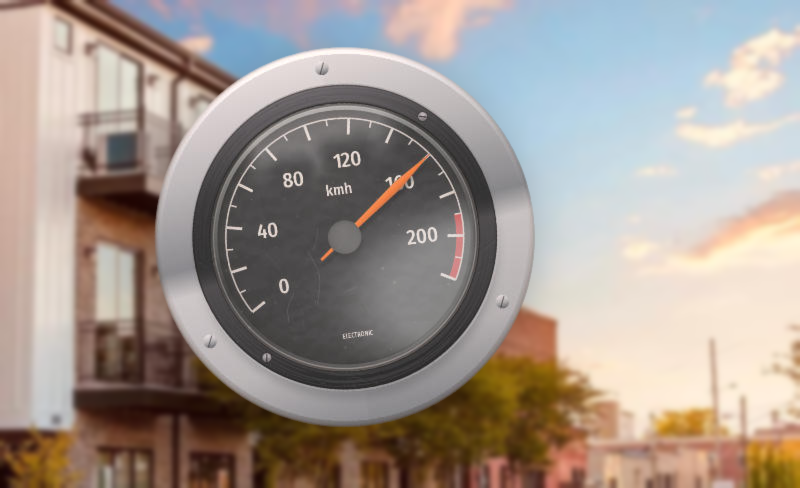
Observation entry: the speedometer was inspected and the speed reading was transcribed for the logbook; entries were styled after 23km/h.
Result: 160km/h
